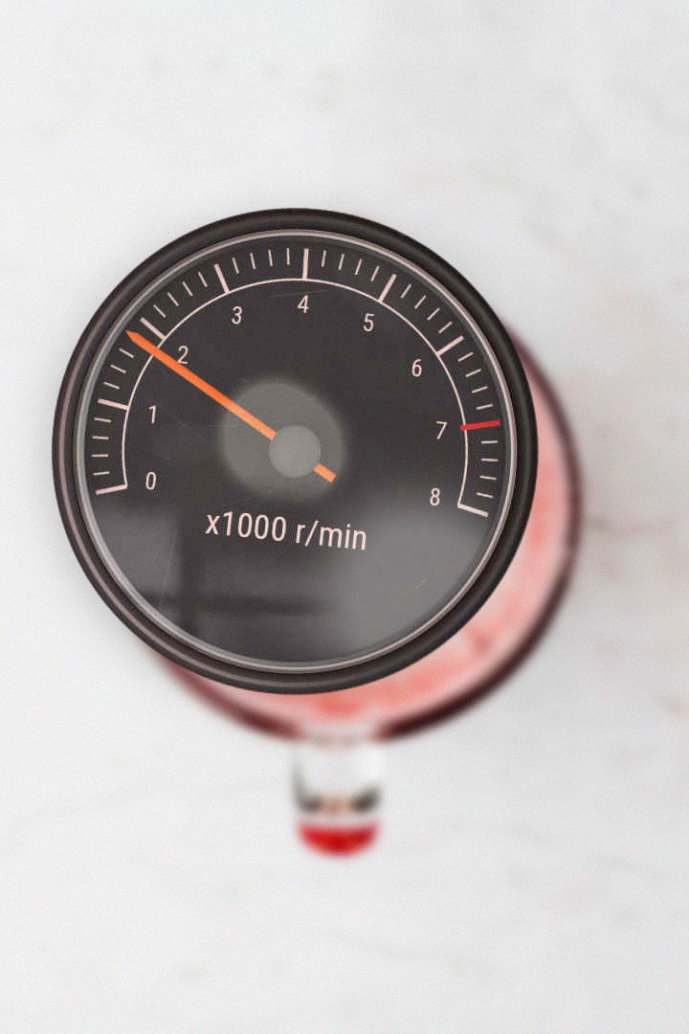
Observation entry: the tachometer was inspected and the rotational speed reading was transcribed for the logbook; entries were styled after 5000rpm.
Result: 1800rpm
